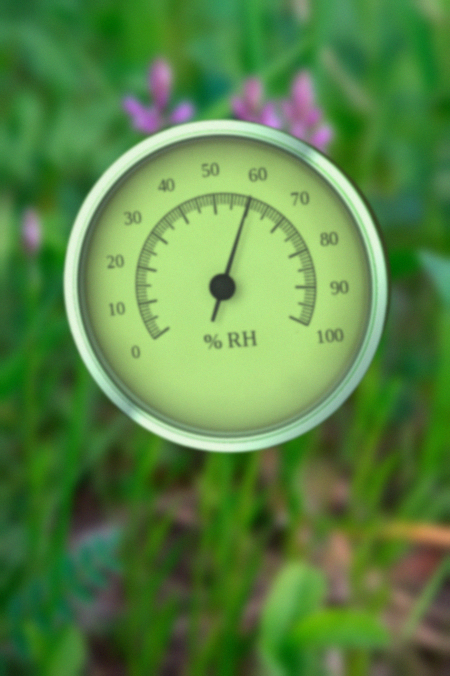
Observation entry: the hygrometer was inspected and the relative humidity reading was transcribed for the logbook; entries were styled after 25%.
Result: 60%
